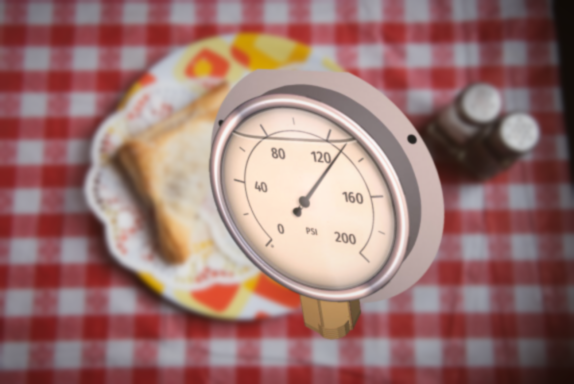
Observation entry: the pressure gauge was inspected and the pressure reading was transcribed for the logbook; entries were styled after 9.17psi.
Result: 130psi
